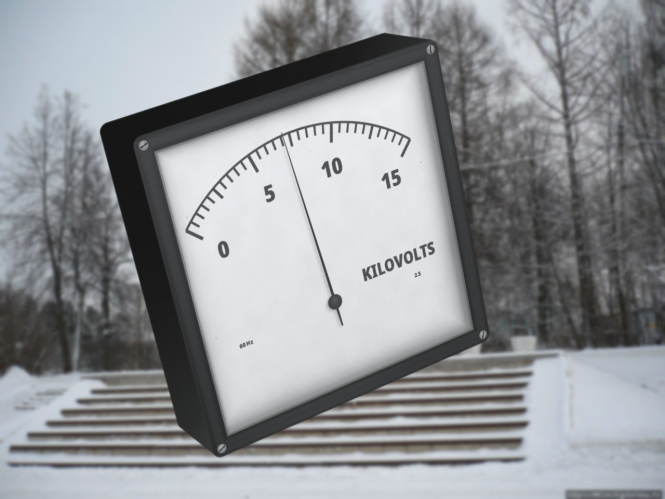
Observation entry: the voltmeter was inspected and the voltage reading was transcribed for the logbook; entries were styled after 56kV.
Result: 7kV
